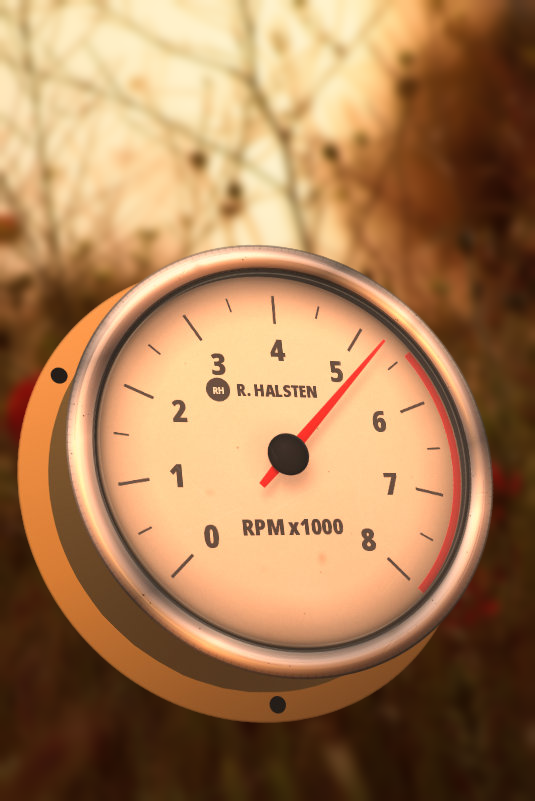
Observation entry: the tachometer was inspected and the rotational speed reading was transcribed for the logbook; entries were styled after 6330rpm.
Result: 5250rpm
